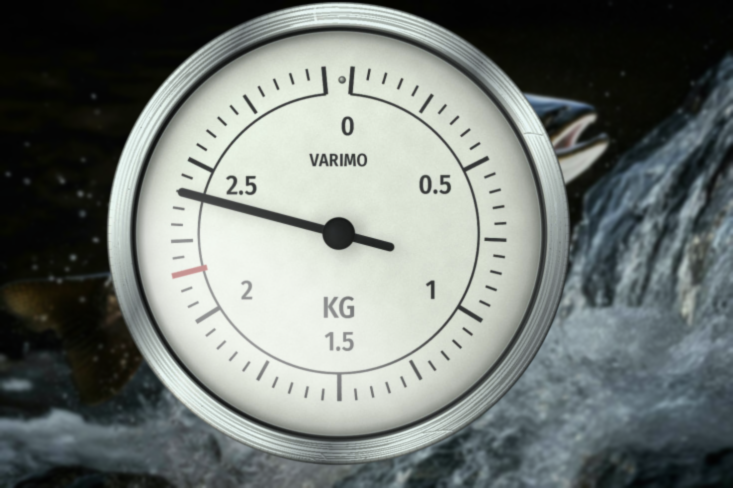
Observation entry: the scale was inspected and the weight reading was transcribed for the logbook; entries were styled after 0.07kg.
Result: 2.4kg
